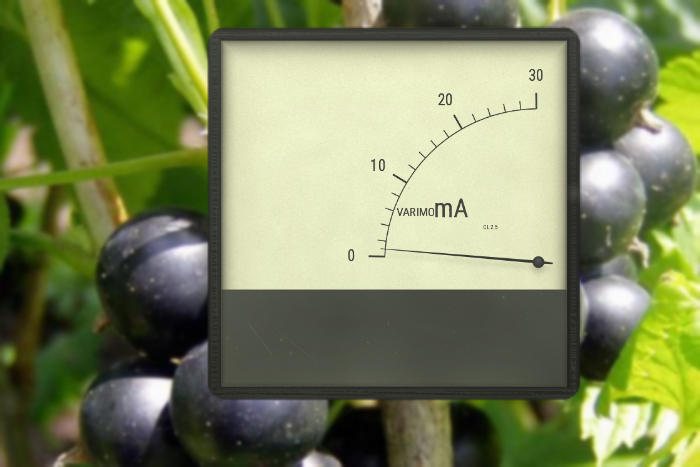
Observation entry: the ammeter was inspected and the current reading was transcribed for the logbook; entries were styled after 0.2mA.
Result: 1mA
